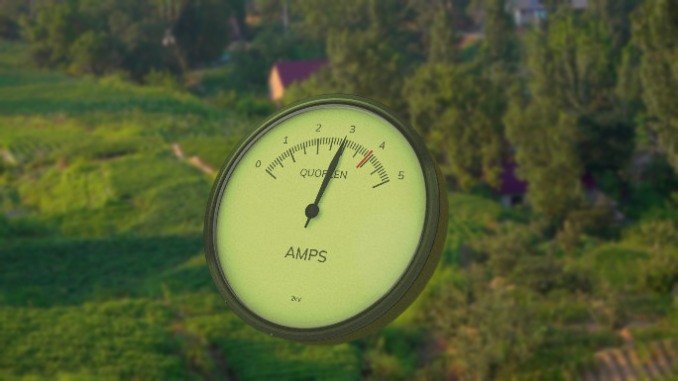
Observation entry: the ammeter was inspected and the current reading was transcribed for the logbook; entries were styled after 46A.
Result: 3A
